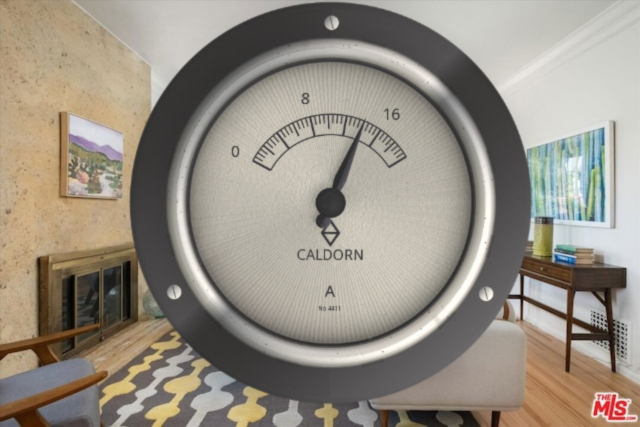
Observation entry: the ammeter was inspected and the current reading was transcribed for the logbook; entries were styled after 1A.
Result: 14A
